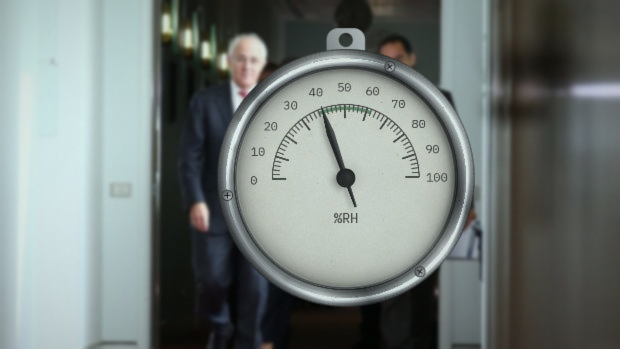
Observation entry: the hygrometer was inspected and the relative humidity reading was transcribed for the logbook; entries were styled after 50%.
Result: 40%
